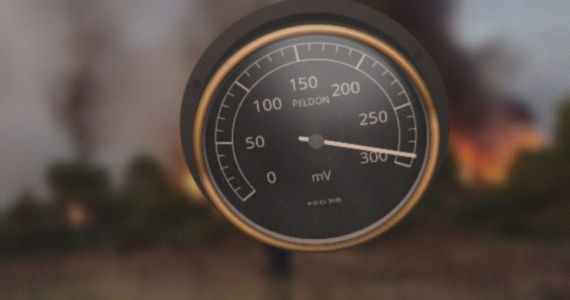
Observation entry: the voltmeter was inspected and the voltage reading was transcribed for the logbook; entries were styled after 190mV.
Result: 290mV
